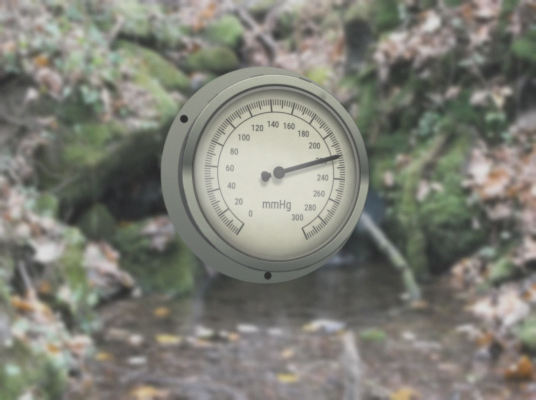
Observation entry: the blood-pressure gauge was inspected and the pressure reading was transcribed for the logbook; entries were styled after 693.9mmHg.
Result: 220mmHg
